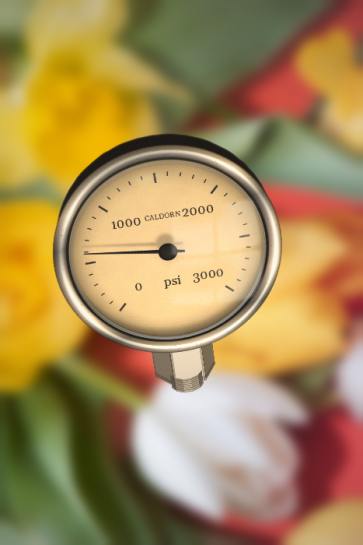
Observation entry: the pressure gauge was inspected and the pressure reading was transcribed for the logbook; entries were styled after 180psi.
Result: 600psi
